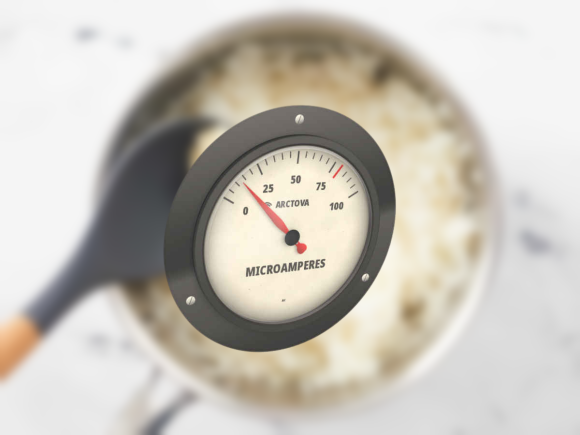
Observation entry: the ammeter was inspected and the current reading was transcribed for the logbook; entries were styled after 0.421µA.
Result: 12.5µA
